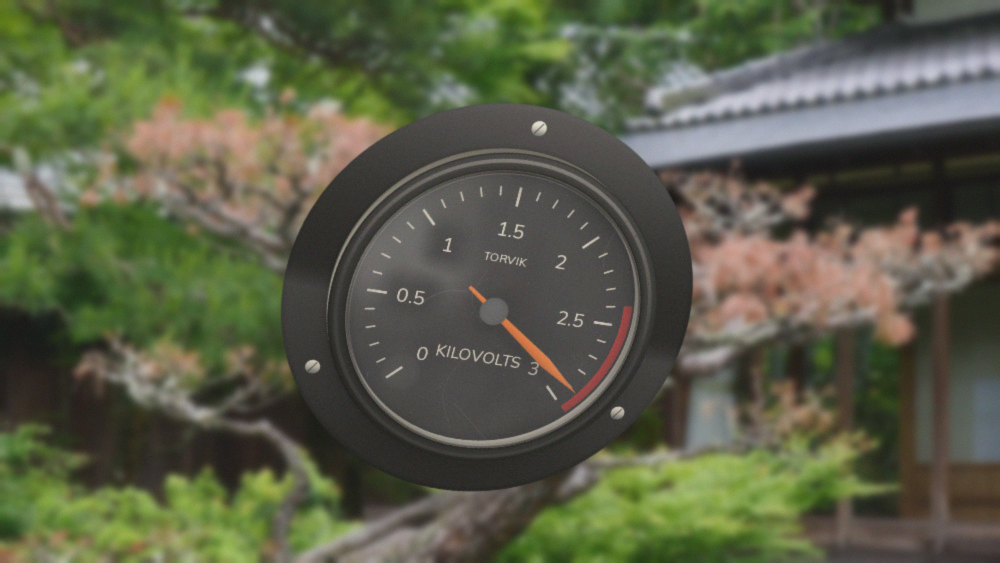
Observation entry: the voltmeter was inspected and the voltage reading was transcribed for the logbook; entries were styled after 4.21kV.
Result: 2.9kV
